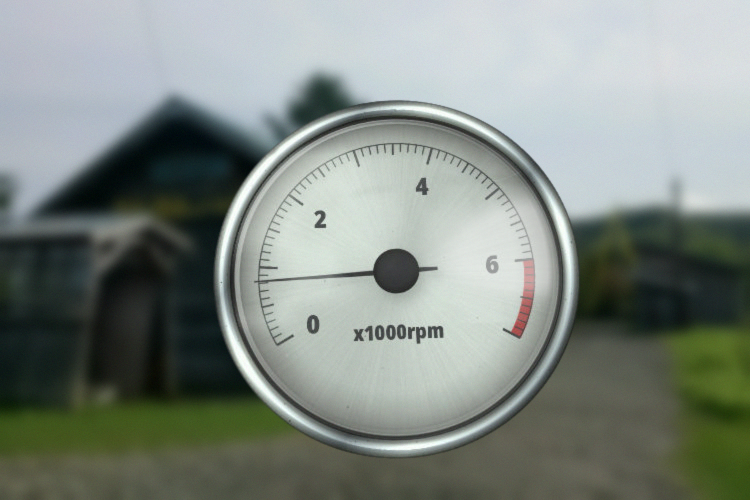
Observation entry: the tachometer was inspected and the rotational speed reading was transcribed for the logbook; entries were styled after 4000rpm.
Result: 800rpm
